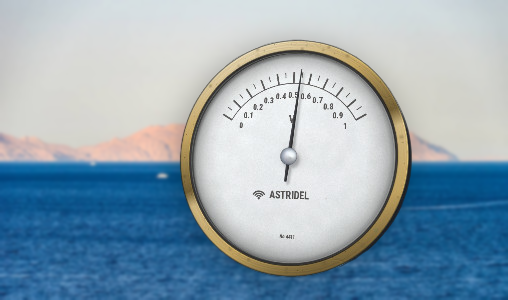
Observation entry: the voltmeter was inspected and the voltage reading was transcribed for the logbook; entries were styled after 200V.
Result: 0.55V
